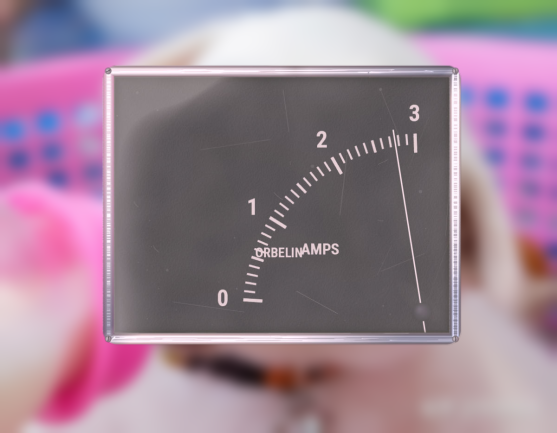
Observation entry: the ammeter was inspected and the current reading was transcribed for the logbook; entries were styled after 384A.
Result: 2.75A
